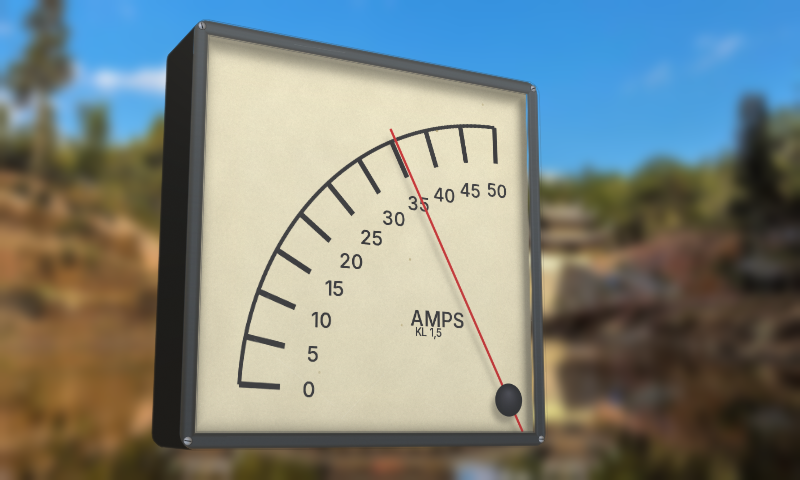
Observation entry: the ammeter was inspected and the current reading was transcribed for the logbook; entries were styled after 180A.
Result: 35A
